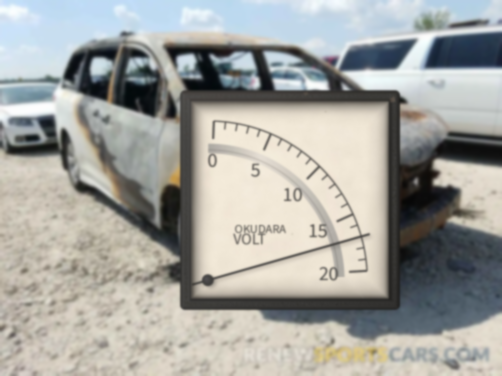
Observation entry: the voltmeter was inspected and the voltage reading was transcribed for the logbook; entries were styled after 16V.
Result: 17V
